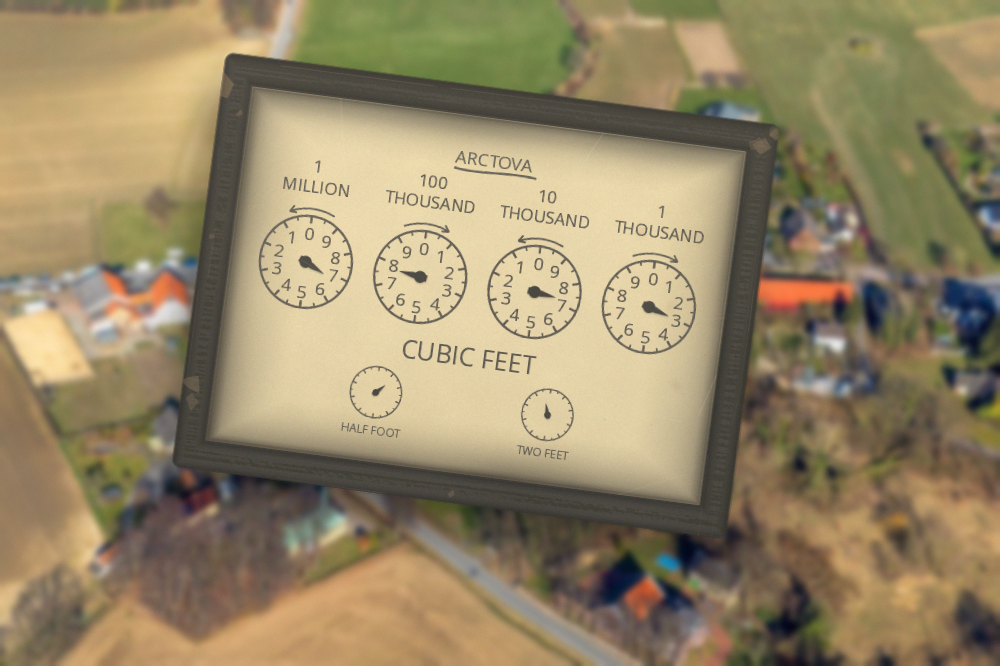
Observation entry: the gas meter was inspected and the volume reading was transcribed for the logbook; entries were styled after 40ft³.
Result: 677300ft³
